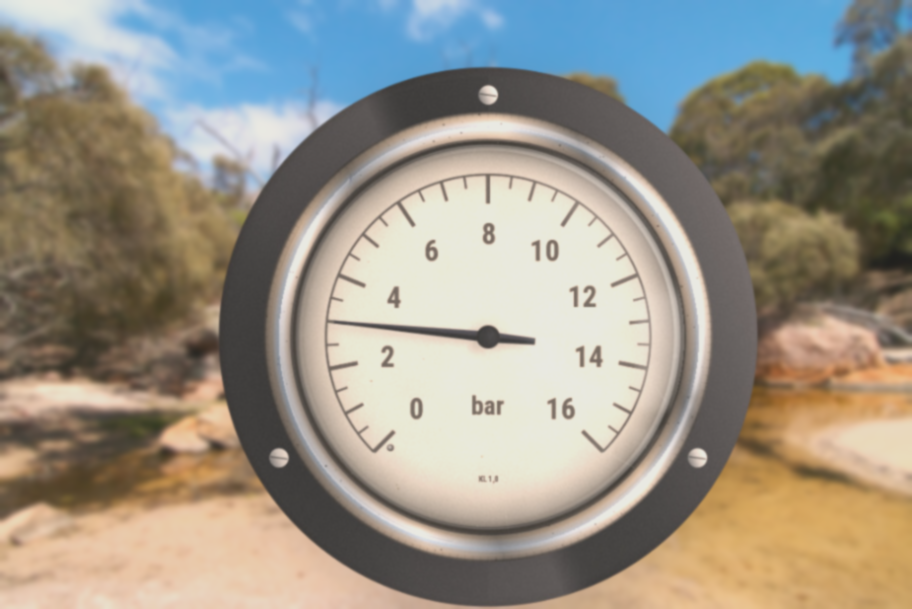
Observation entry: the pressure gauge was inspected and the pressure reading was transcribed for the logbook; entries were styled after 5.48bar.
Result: 3bar
